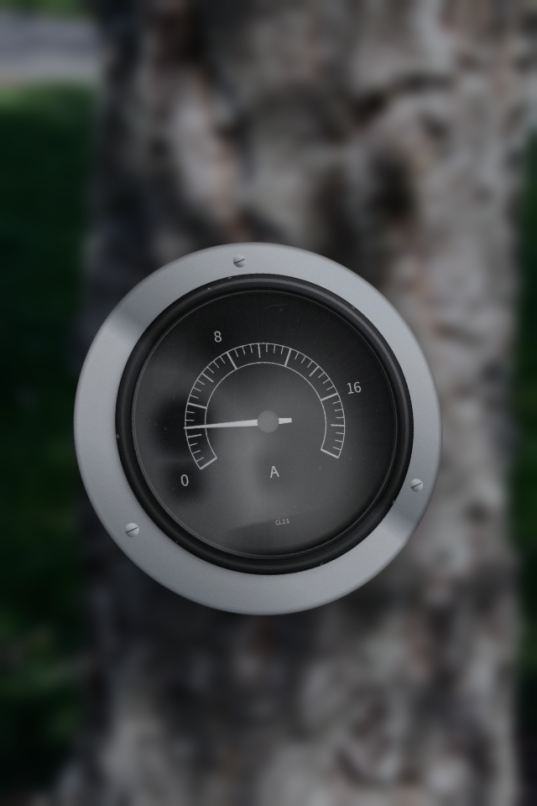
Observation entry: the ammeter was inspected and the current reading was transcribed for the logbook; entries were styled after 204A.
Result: 2.5A
